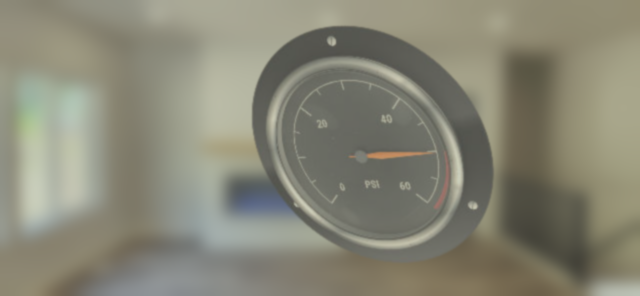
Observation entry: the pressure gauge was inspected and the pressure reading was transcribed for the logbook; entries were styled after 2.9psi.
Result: 50psi
